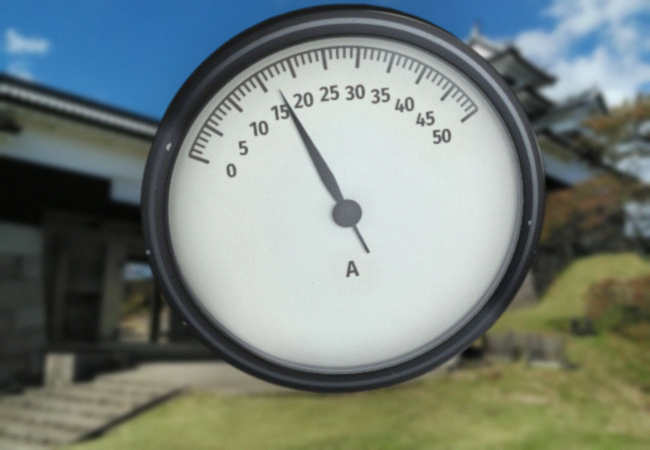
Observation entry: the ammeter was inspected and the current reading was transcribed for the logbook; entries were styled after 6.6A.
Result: 17A
